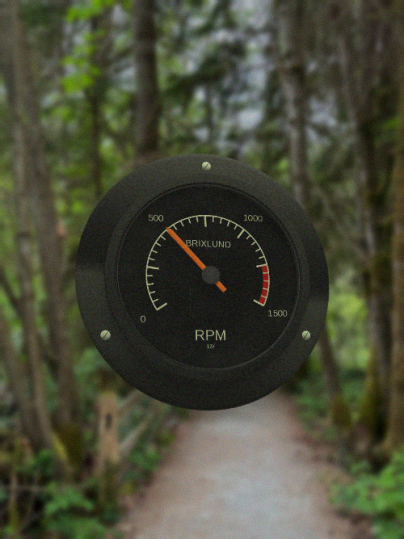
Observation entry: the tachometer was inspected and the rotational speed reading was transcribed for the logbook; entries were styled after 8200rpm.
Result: 500rpm
